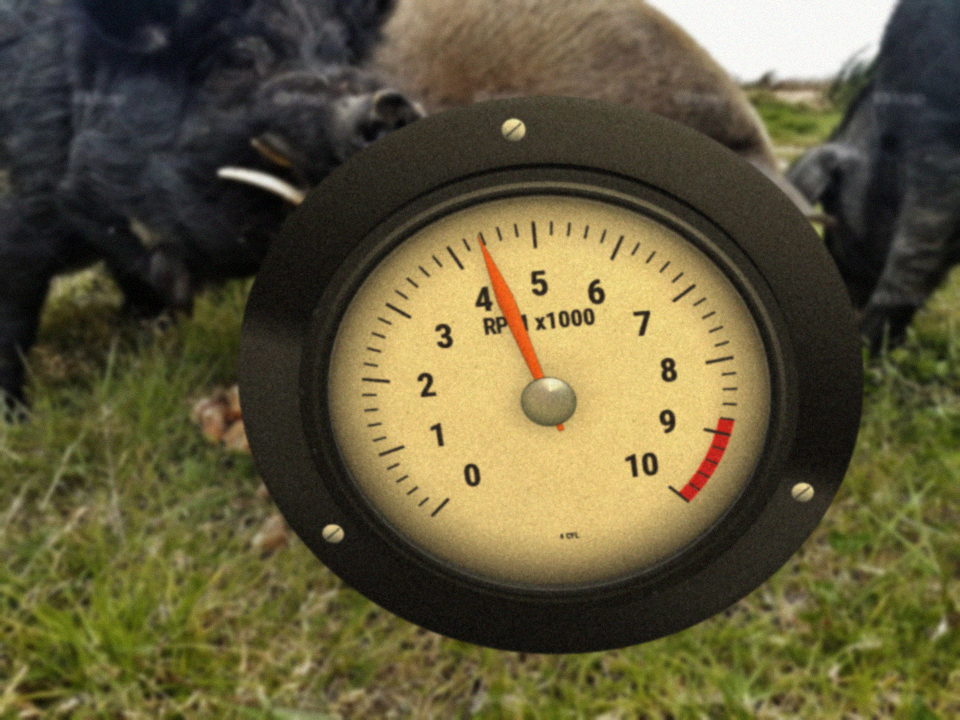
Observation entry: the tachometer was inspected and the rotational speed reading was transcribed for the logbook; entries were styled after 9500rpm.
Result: 4400rpm
